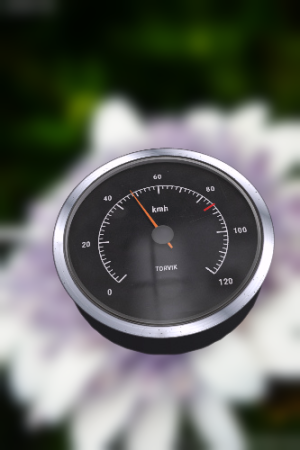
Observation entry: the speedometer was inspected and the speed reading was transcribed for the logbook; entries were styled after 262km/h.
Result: 48km/h
